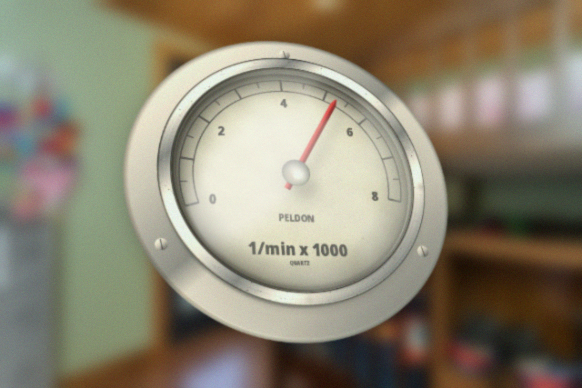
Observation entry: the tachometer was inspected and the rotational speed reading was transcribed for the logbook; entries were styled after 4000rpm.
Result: 5250rpm
